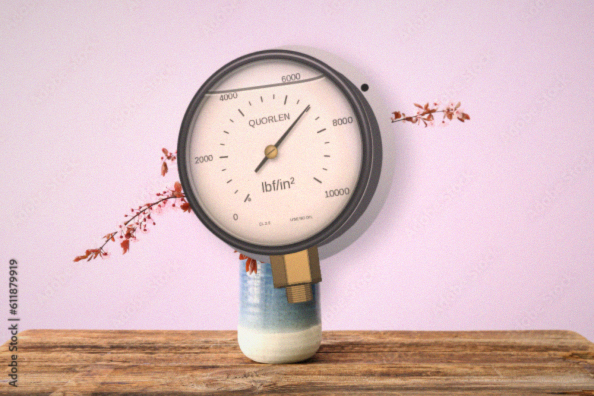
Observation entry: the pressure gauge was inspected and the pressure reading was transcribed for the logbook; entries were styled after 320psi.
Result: 7000psi
